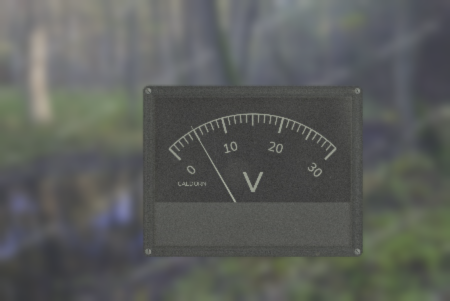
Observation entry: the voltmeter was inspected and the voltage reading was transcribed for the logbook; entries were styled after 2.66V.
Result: 5V
